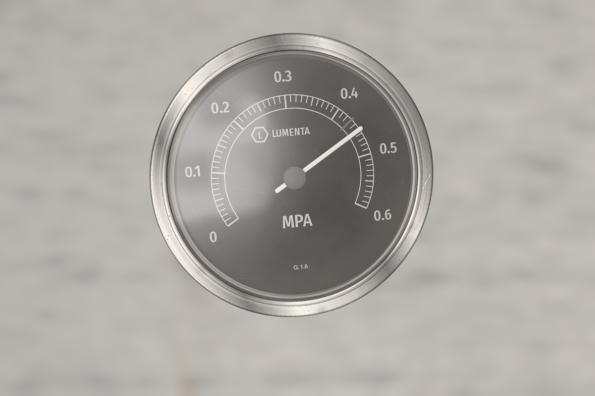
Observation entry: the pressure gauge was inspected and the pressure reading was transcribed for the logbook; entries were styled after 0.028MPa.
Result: 0.45MPa
